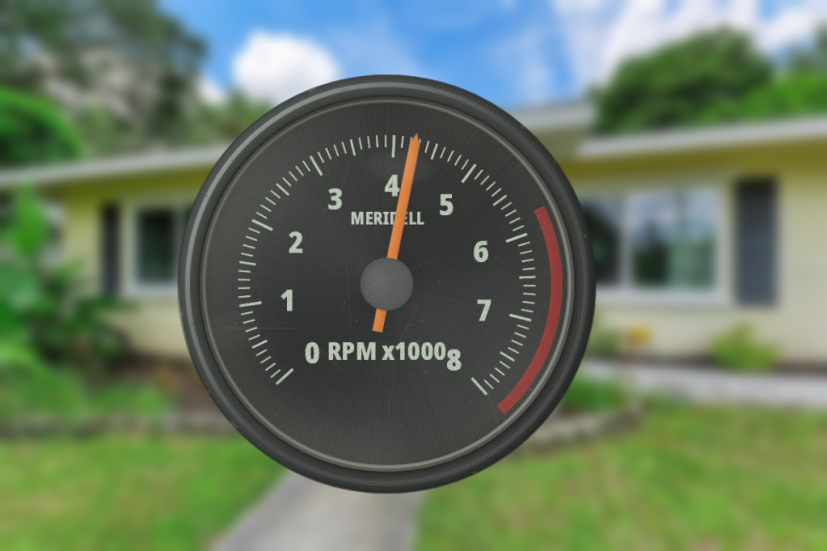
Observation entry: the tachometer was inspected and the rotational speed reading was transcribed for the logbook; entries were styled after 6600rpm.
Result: 4250rpm
